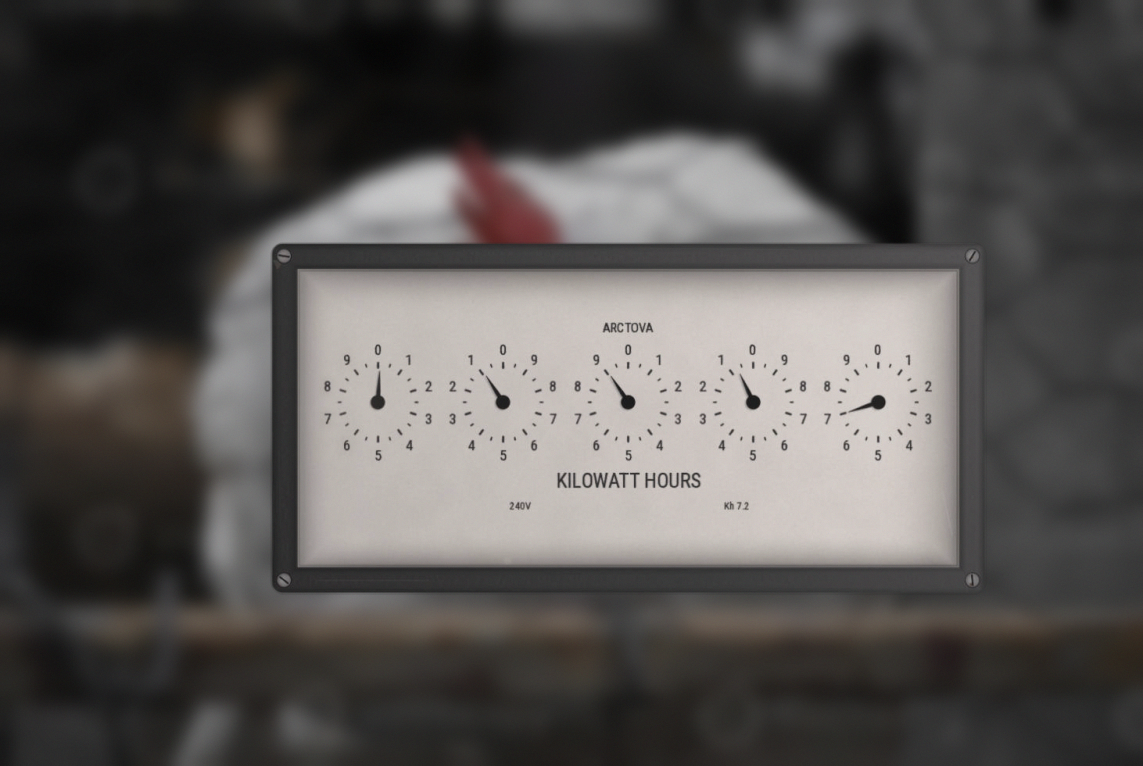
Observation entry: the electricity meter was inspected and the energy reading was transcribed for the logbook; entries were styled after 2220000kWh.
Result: 907kWh
